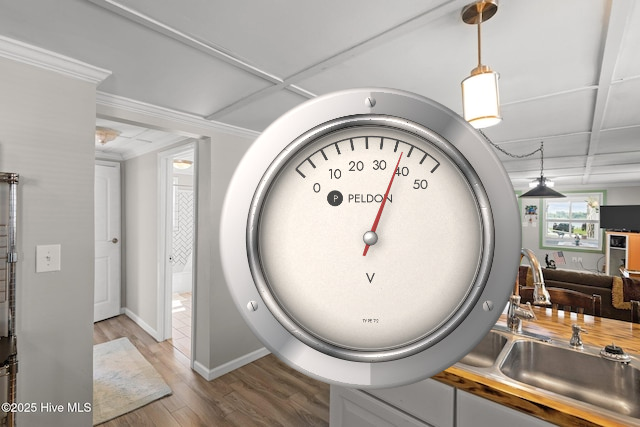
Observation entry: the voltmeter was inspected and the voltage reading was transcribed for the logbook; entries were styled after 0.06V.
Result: 37.5V
